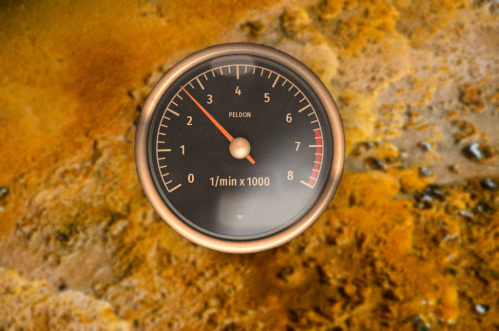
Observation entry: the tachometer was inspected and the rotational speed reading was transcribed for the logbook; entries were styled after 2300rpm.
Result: 2600rpm
